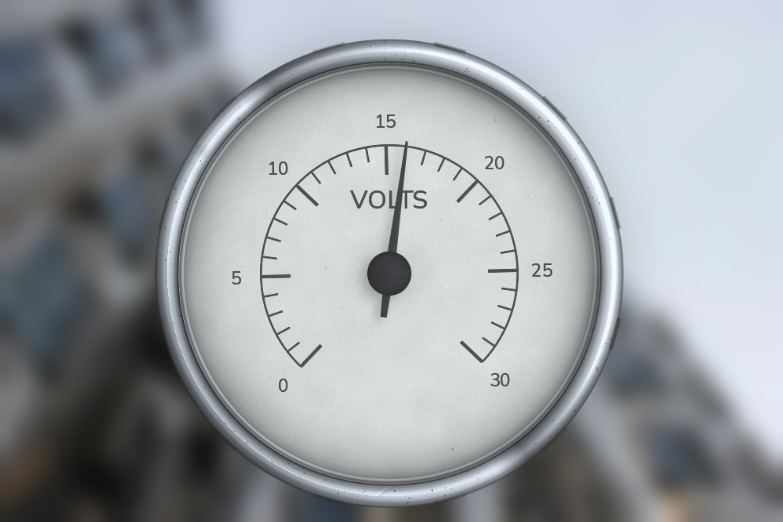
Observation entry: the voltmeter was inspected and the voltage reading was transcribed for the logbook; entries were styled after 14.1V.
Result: 16V
